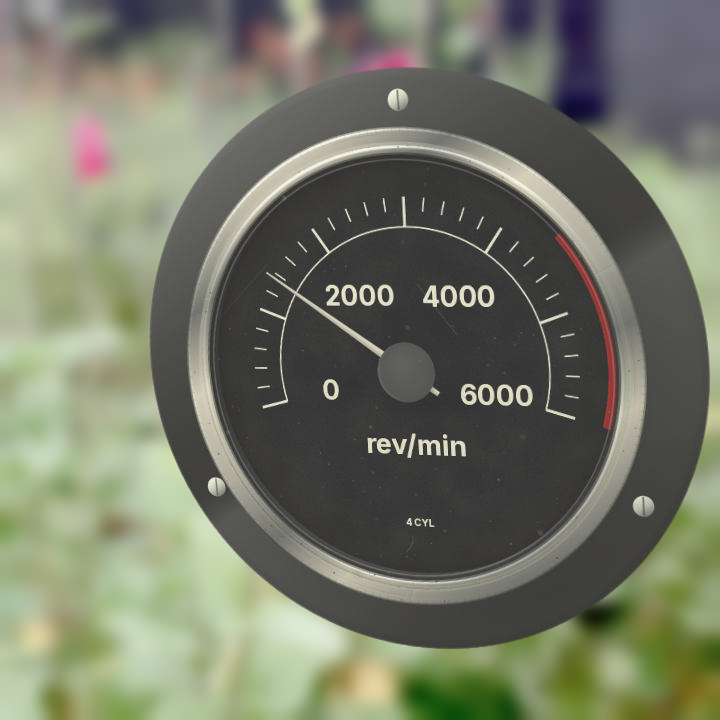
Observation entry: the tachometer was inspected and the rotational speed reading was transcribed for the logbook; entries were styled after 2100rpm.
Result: 1400rpm
